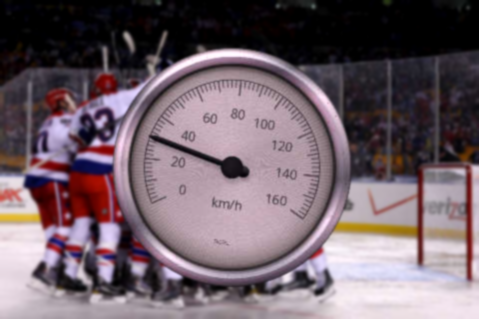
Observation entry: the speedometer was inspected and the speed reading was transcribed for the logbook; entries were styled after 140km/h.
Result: 30km/h
